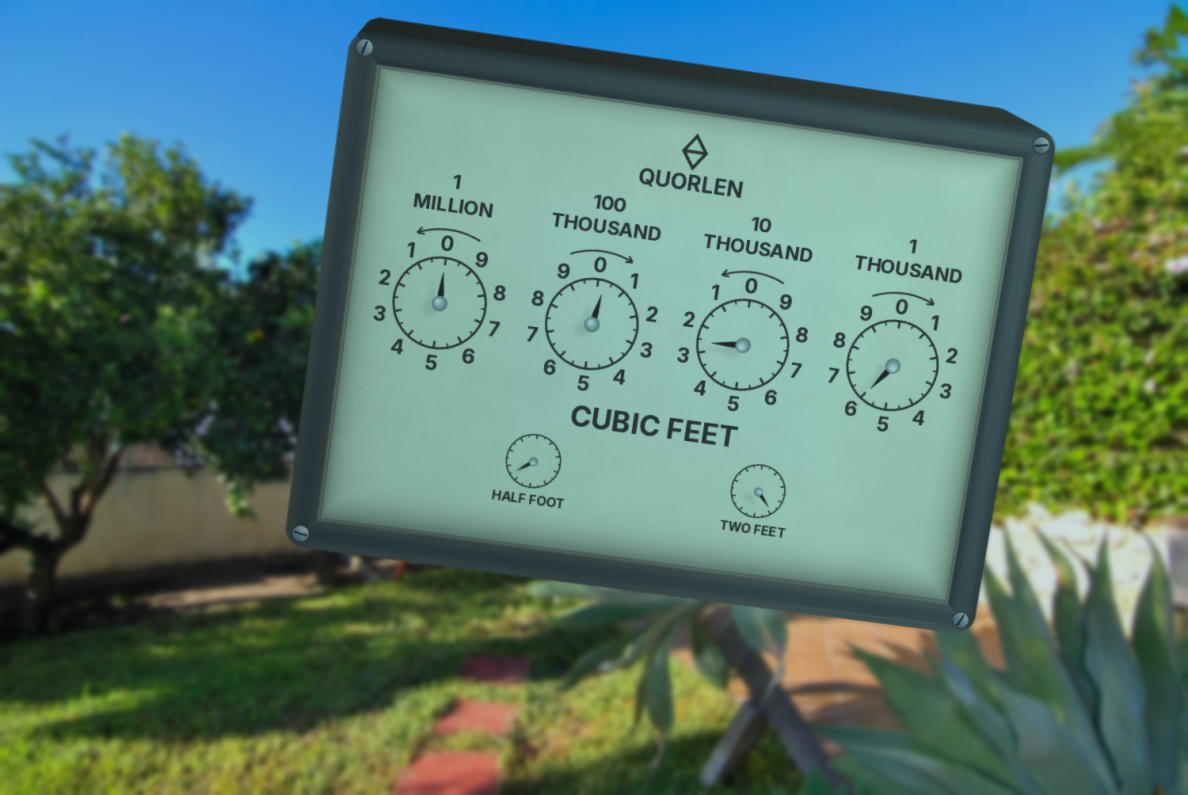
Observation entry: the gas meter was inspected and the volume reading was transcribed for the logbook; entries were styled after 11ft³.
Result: 2600ft³
